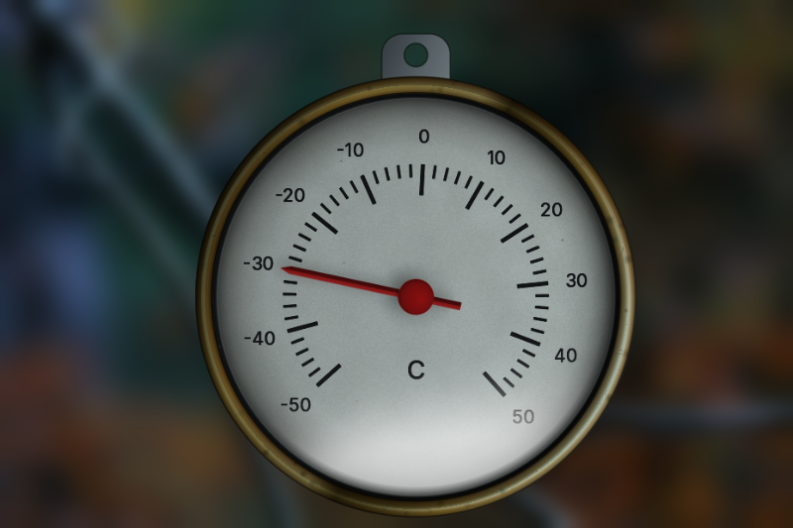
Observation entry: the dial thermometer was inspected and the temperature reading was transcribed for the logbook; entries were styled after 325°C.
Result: -30°C
